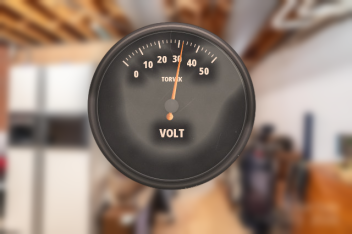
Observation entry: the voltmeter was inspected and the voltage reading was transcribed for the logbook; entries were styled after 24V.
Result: 32V
